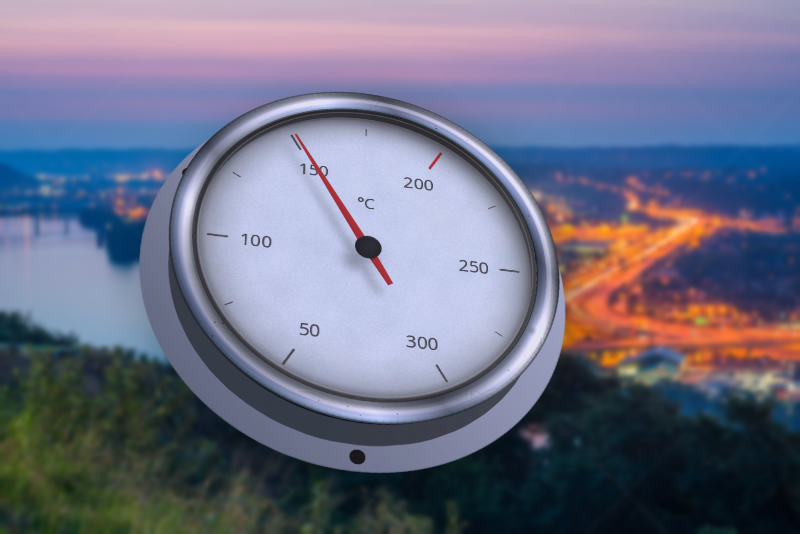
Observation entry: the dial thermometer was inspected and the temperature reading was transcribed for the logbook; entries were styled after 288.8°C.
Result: 150°C
